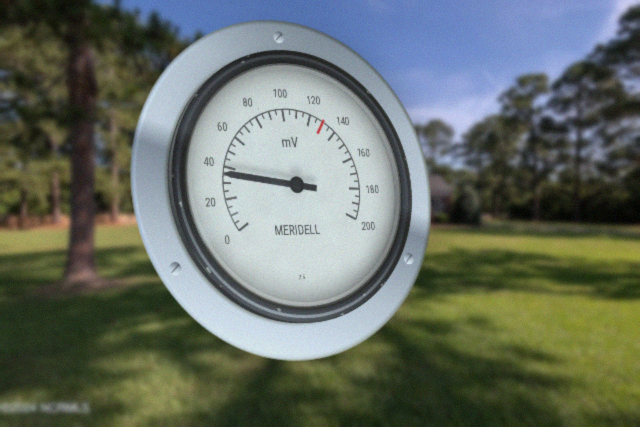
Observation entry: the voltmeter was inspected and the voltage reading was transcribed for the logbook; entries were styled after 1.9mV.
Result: 35mV
